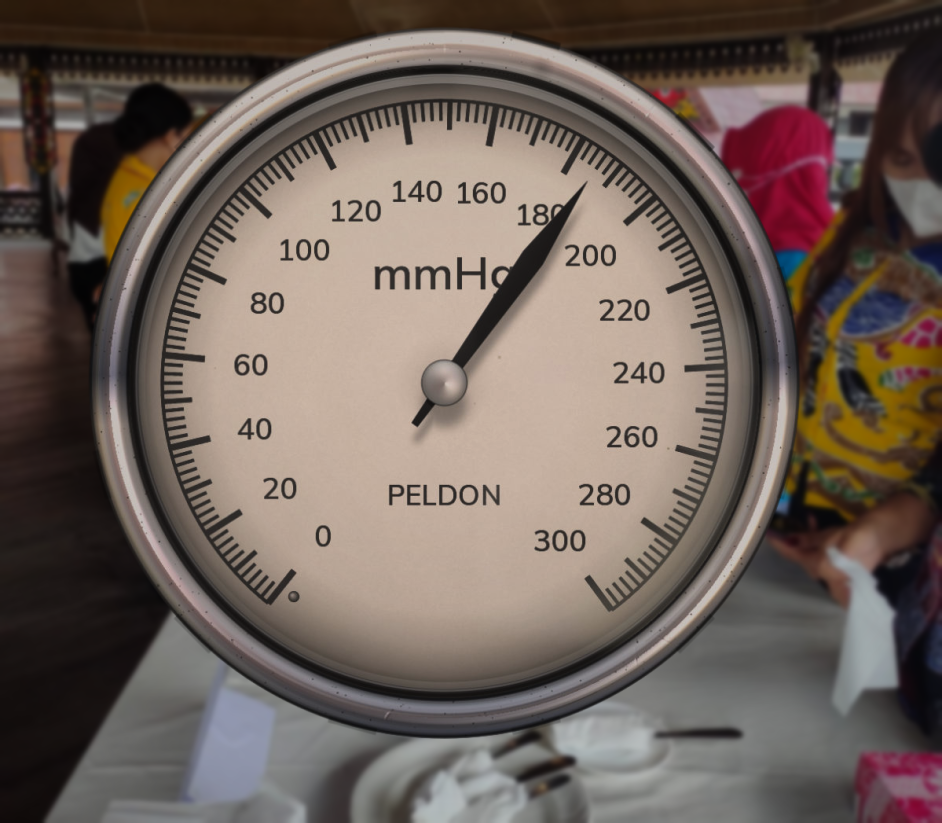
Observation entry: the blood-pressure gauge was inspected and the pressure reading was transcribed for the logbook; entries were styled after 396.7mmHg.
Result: 186mmHg
